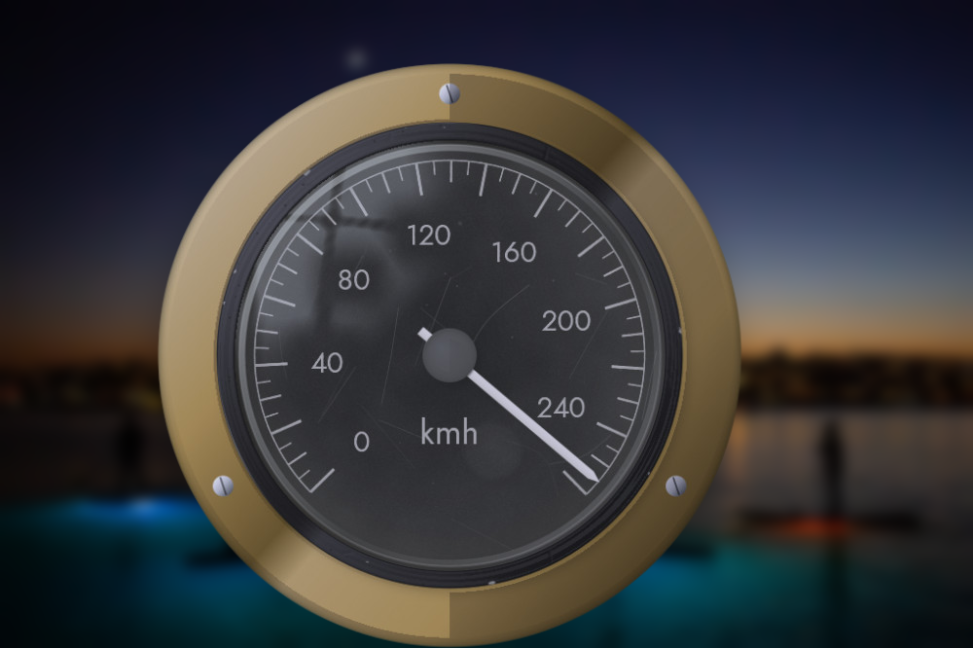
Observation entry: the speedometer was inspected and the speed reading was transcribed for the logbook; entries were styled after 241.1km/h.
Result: 255km/h
